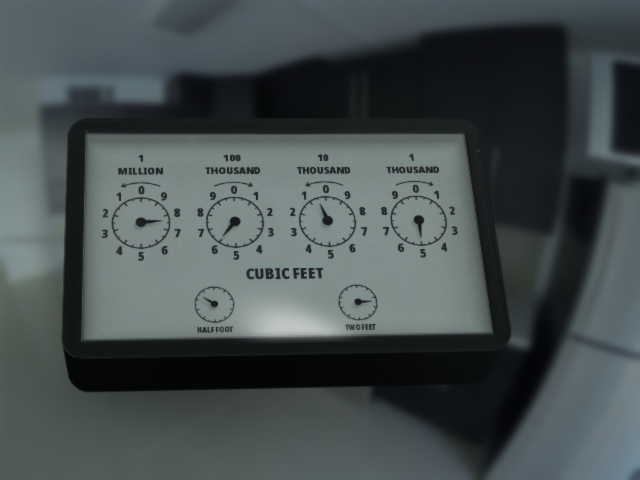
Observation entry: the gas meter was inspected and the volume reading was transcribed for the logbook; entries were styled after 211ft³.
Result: 760500ft³
